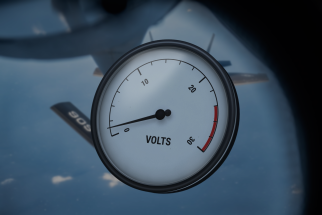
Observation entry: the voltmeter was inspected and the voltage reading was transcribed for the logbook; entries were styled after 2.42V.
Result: 1V
